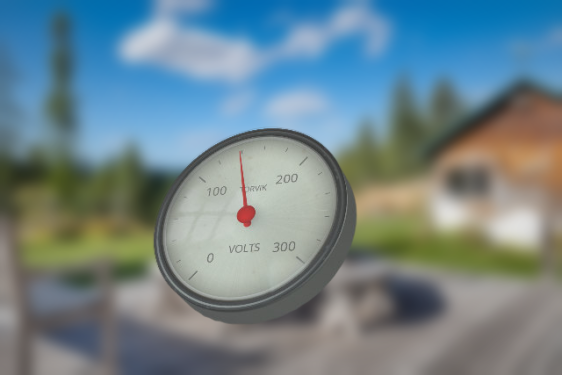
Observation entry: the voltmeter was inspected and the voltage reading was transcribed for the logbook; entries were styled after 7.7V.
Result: 140V
